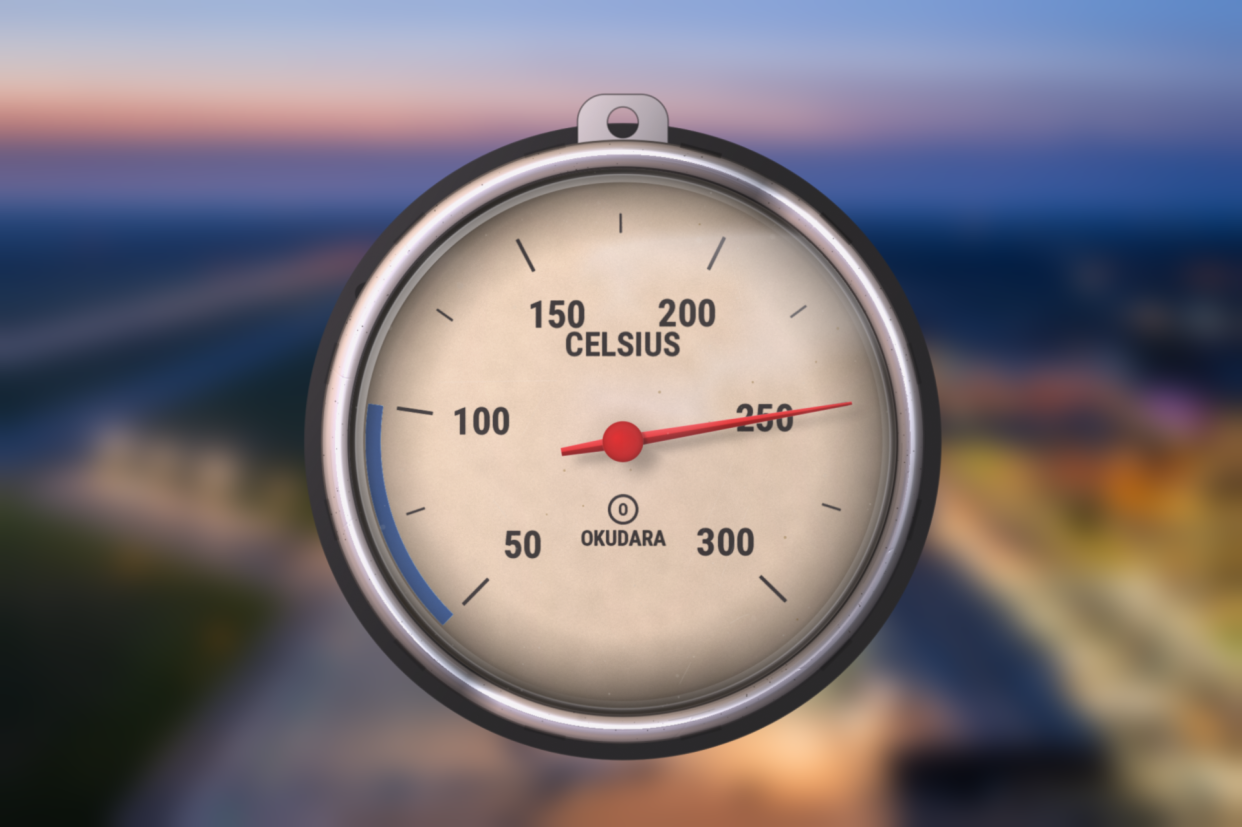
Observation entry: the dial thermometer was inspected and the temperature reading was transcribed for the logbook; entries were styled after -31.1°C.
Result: 250°C
